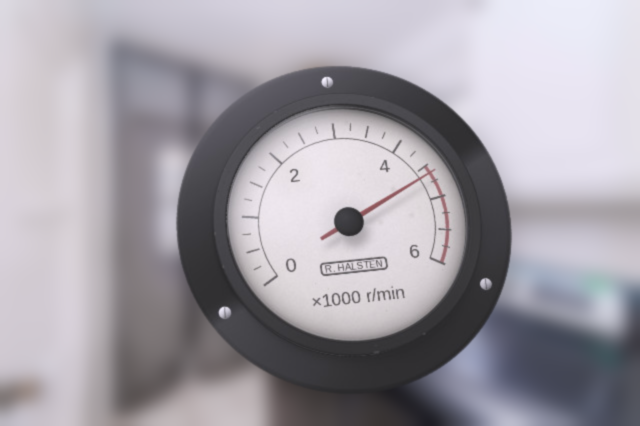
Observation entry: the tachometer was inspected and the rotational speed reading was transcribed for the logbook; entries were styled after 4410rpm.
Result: 4625rpm
